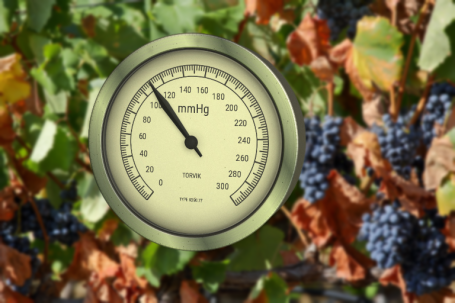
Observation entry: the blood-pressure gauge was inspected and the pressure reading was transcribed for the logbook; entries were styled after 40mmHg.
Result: 110mmHg
